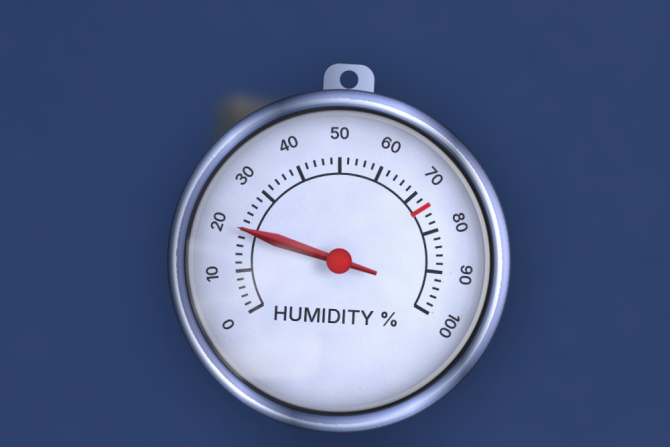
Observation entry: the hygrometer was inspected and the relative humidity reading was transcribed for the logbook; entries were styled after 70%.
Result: 20%
